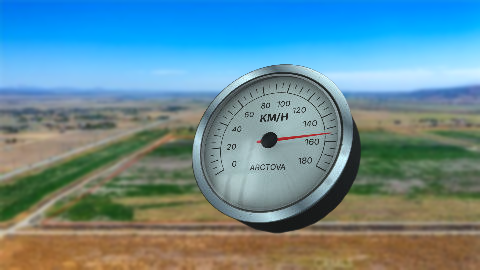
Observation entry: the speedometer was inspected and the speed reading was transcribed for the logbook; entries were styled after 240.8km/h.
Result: 155km/h
